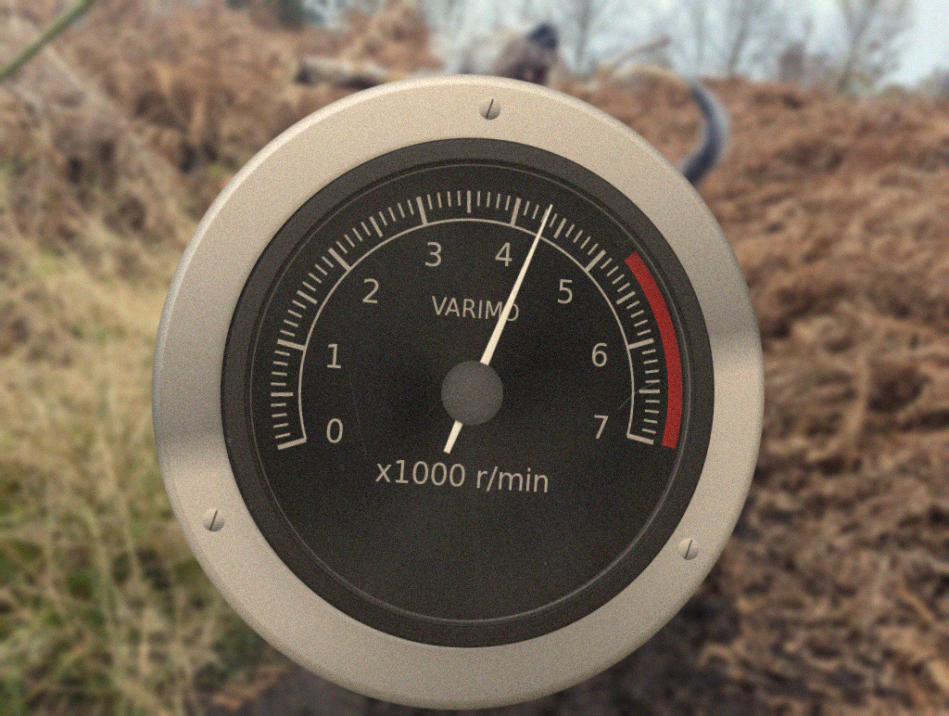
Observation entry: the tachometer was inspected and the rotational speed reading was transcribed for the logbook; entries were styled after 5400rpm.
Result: 4300rpm
